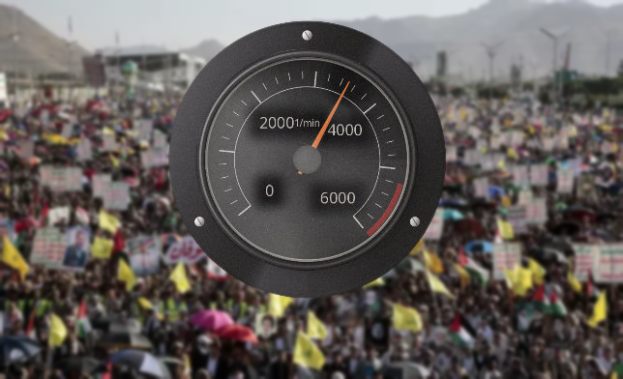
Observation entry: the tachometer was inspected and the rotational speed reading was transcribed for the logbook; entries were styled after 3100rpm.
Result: 3500rpm
